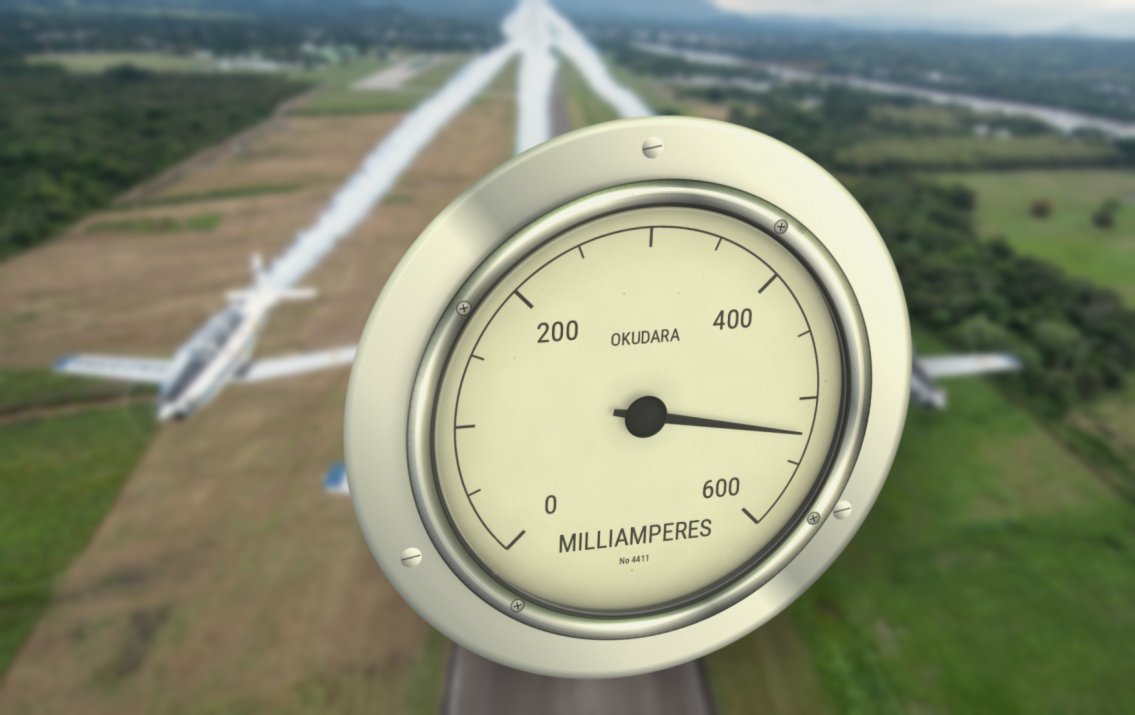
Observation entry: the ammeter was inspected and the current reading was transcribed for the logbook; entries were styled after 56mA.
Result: 525mA
